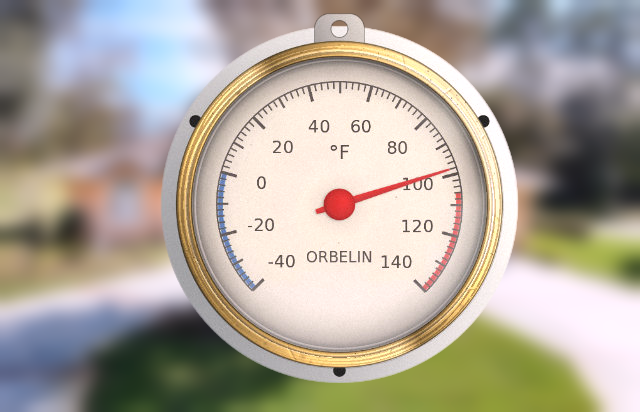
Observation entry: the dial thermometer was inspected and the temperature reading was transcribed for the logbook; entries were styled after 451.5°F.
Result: 98°F
